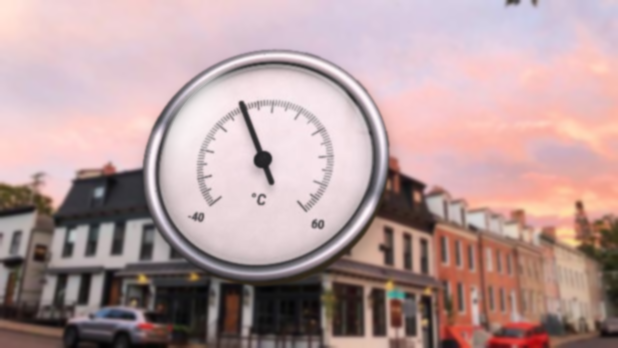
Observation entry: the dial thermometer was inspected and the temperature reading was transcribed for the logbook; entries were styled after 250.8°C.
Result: 0°C
